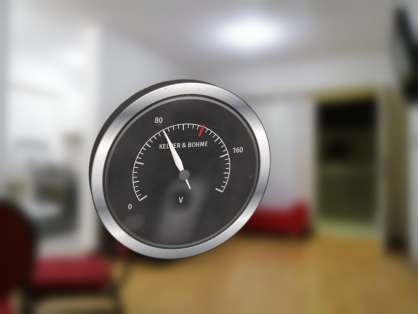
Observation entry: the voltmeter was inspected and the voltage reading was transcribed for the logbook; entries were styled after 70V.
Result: 80V
